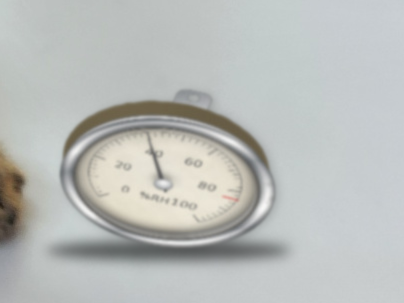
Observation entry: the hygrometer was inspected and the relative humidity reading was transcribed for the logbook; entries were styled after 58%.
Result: 40%
